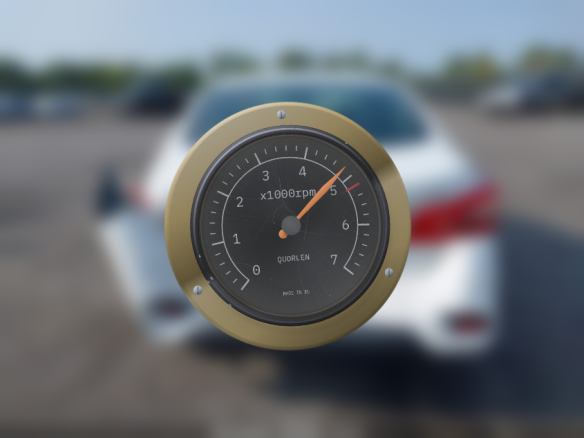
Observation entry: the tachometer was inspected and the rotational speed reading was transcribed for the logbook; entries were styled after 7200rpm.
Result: 4800rpm
